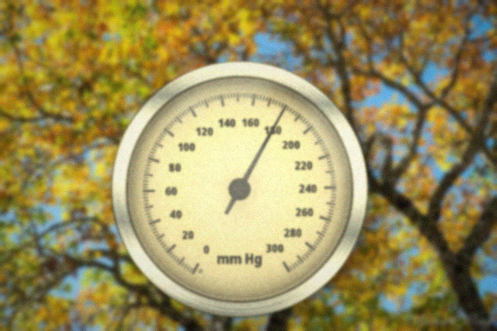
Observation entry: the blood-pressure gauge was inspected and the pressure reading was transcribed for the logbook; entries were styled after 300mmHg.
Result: 180mmHg
